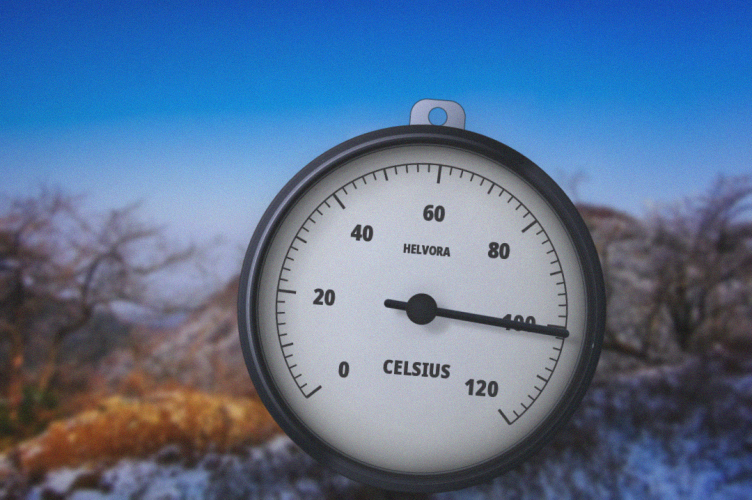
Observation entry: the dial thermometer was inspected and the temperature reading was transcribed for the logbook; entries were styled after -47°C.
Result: 101°C
